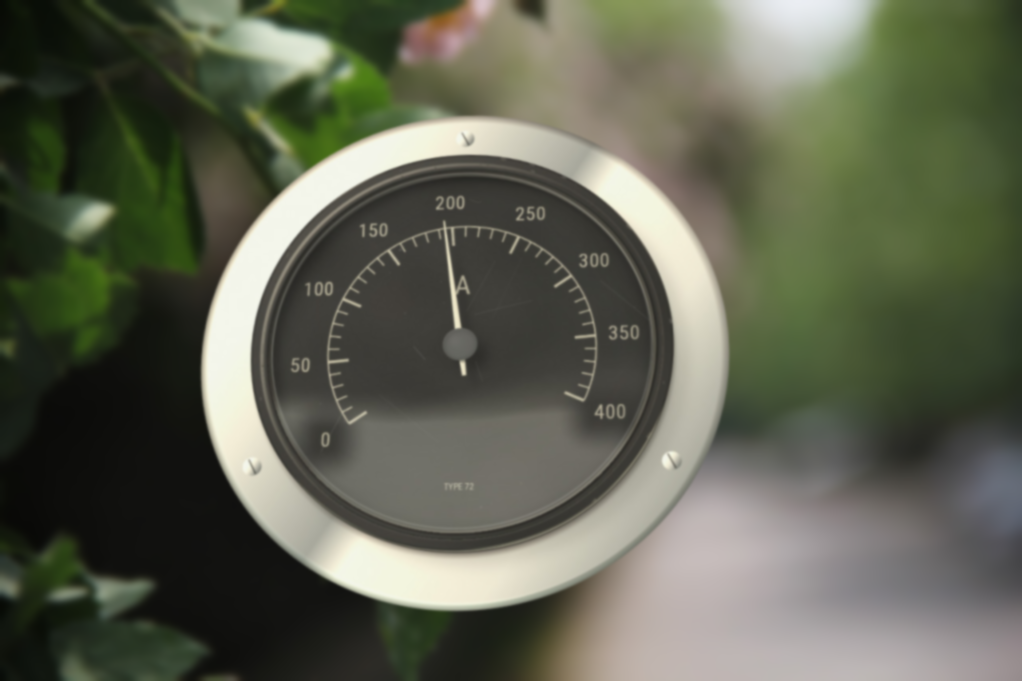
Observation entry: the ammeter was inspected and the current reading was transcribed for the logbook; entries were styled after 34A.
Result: 195A
